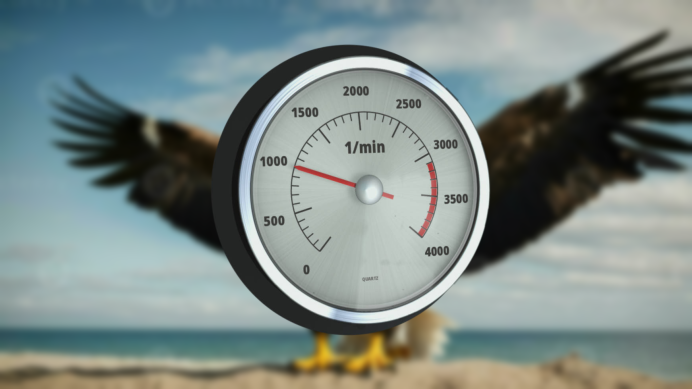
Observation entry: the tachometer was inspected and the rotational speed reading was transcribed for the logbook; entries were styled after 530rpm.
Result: 1000rpm
